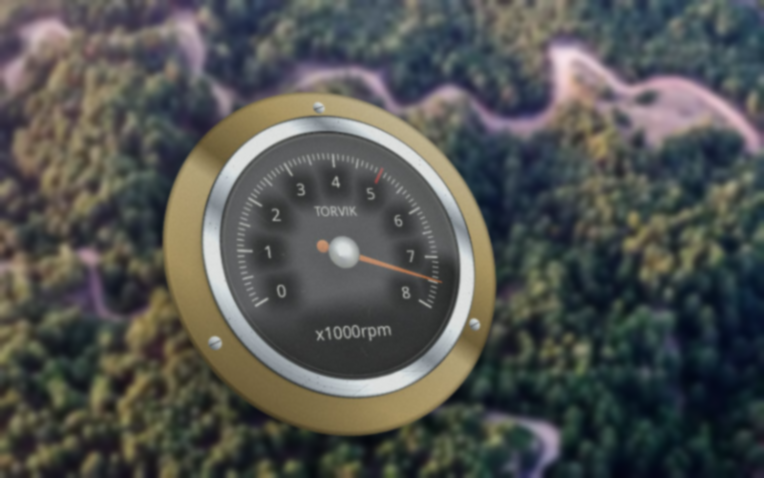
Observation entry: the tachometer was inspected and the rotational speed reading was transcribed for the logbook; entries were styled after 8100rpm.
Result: 7500rpm
